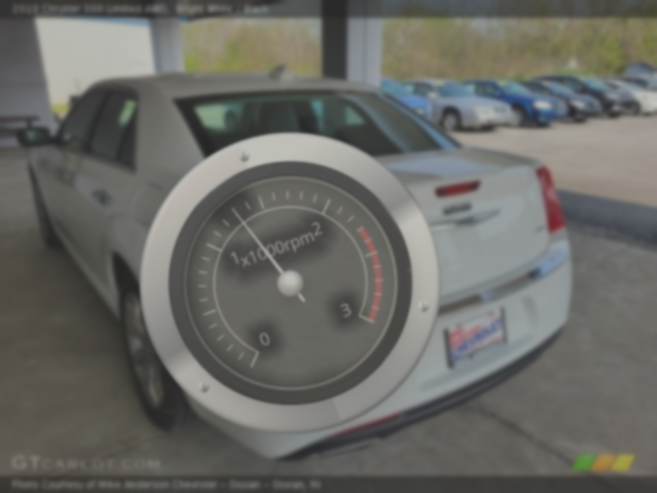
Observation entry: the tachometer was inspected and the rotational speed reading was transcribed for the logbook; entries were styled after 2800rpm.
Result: 1300rpm
